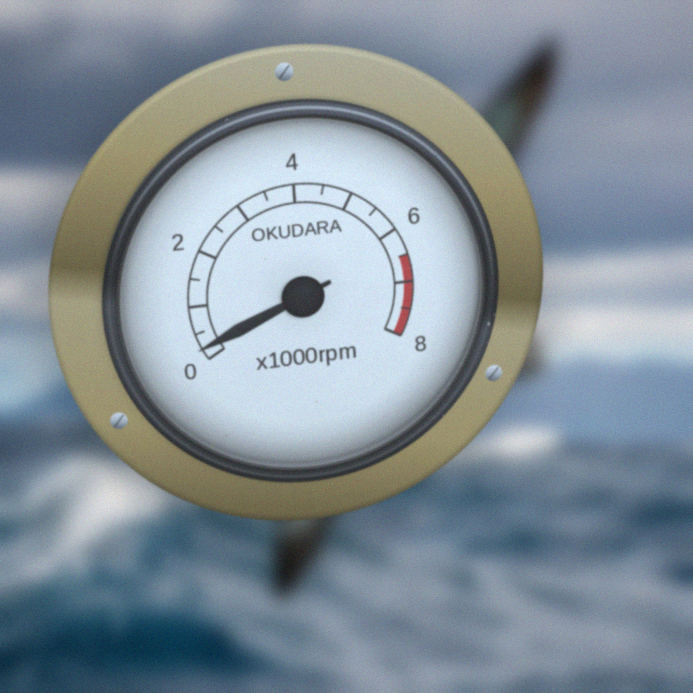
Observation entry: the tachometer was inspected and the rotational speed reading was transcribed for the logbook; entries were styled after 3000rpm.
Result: 250rpm
